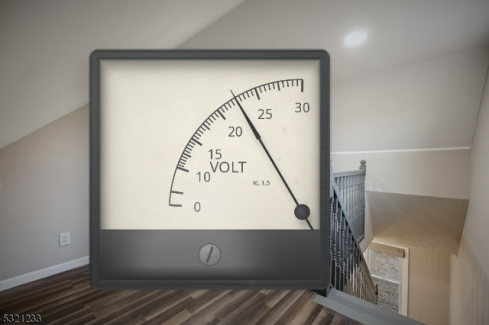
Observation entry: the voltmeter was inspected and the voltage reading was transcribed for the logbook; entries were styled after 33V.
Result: 22.5V
